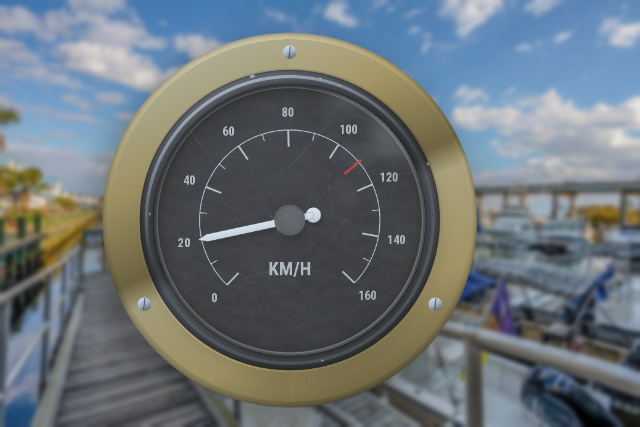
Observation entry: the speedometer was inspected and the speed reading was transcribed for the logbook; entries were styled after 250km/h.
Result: 20km/h
